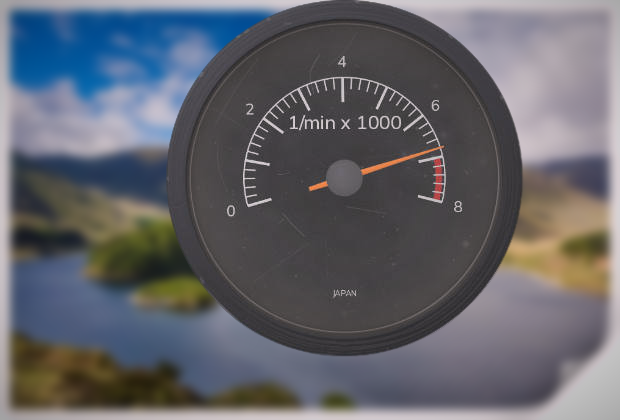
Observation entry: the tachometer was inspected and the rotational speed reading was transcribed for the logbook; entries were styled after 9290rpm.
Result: 6800rpm
